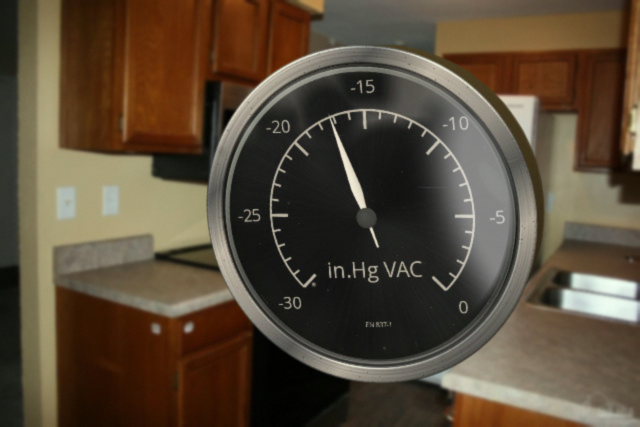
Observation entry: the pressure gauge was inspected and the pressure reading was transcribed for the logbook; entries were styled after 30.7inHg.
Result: -17inHg
